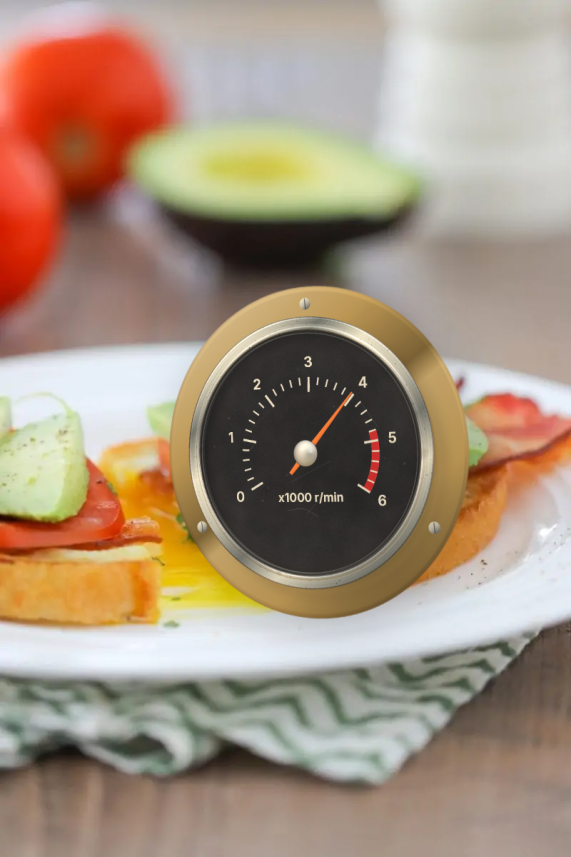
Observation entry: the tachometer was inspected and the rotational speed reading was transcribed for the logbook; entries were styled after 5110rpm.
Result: 4000rpm
